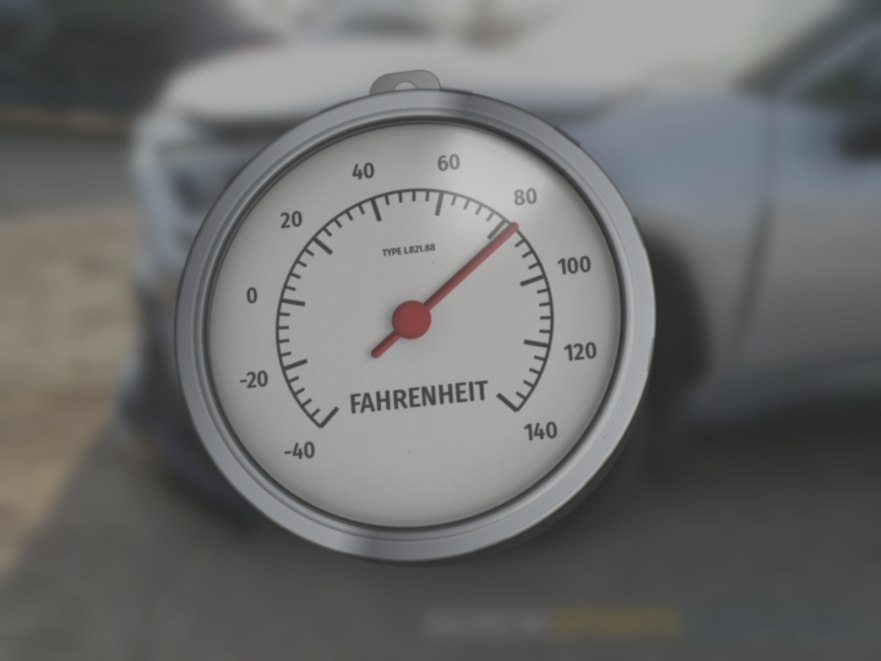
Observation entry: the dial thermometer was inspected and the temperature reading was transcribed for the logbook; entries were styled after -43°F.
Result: 84°F
